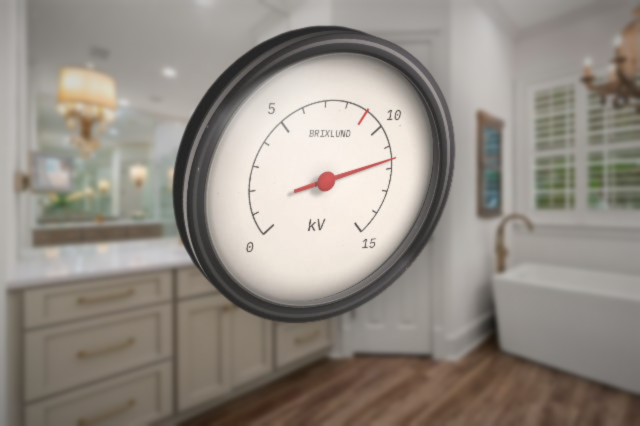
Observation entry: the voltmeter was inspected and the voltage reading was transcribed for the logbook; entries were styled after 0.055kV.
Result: 11.5kV
